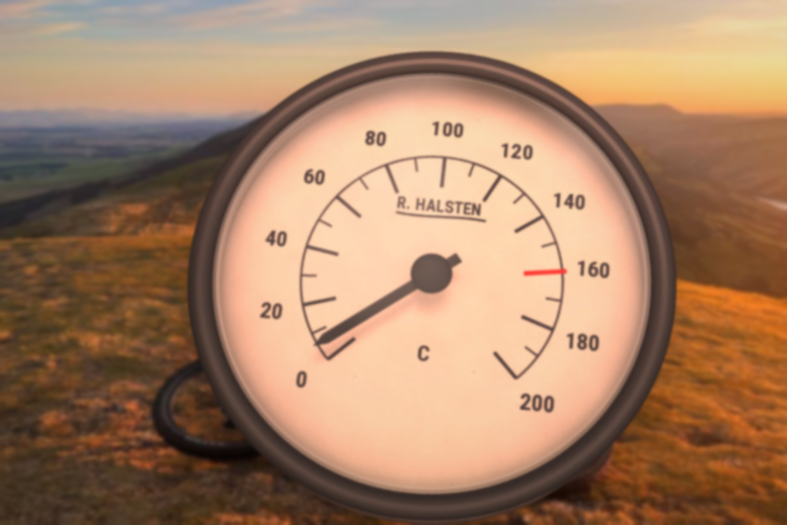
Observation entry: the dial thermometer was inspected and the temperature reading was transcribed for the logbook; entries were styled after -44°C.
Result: 5°C
